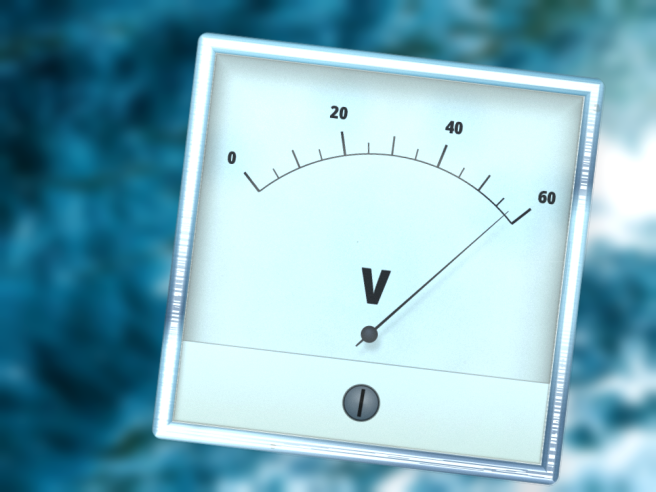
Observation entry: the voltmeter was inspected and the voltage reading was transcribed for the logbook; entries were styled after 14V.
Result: 57.5V
